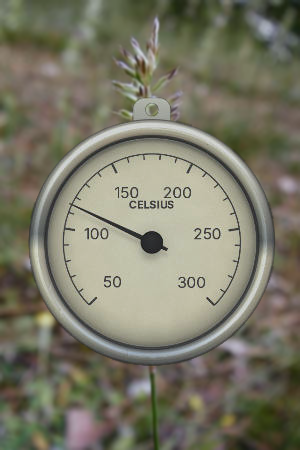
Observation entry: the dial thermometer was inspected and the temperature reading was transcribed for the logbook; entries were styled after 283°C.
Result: 115°C
